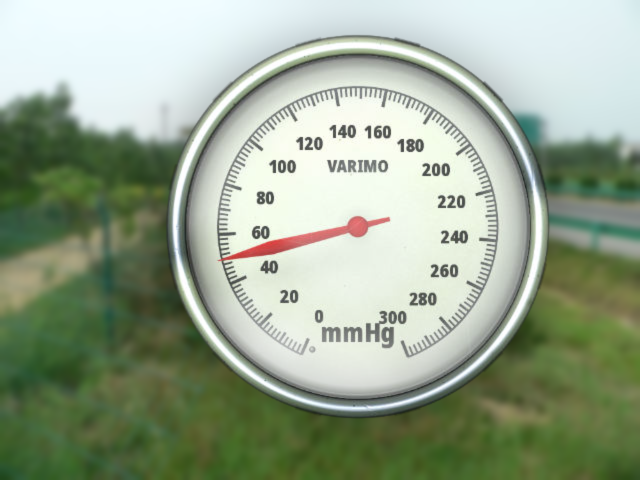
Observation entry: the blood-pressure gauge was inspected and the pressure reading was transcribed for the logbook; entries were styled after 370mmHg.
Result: 50mmHg
